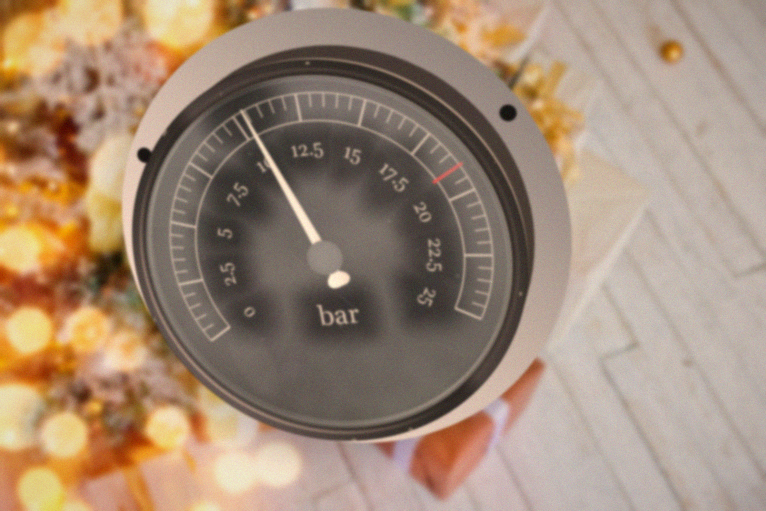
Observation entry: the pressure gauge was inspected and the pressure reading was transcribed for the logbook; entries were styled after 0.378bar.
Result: 10.5bar
